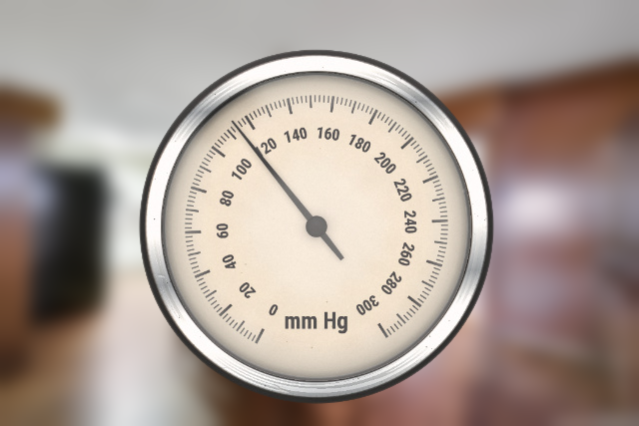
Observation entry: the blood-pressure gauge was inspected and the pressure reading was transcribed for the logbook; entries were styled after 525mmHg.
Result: 114mmHg
